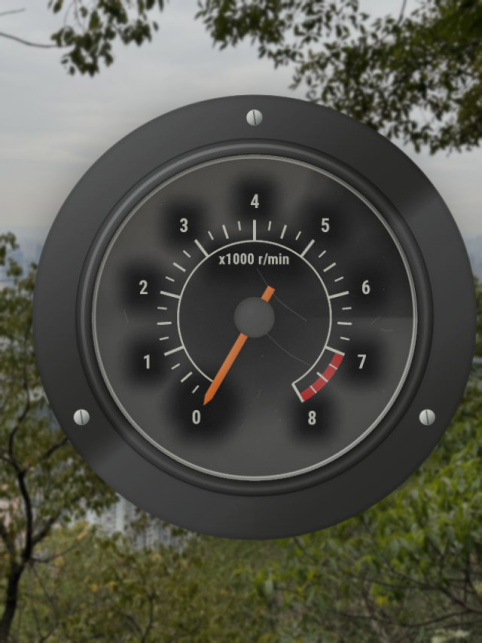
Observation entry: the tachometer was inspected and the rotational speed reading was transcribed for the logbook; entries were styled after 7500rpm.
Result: 0rpm
